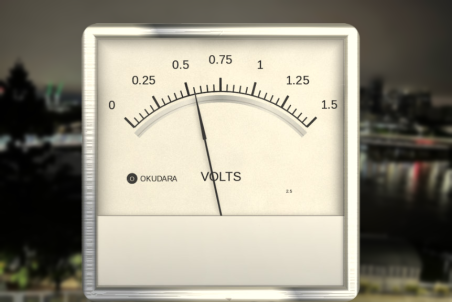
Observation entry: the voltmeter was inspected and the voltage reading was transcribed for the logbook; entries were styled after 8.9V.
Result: 0.55V
